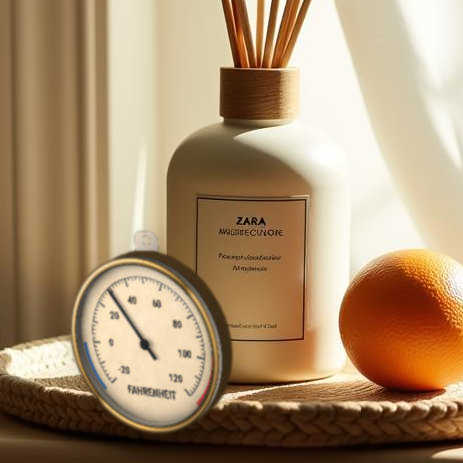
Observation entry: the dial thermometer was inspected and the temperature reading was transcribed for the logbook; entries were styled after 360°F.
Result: 30°F
